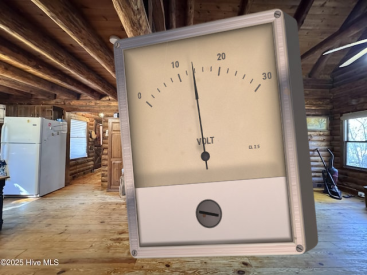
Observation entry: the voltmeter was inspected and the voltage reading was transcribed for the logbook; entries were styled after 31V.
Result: 14V
